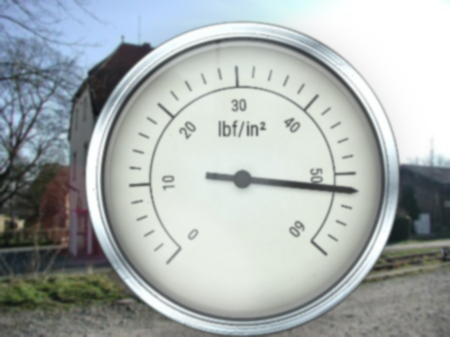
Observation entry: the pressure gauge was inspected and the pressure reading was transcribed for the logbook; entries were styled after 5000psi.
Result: 52psi
